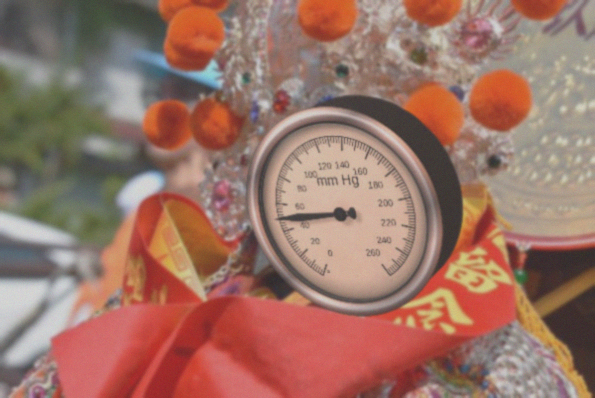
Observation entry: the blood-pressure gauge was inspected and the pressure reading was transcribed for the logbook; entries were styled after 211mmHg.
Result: 50mmHg
